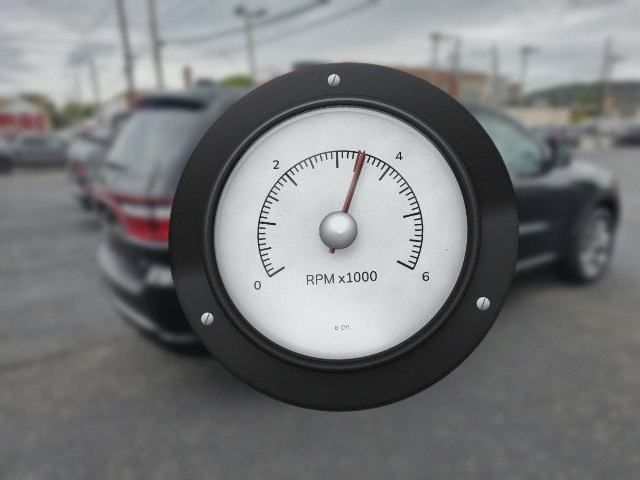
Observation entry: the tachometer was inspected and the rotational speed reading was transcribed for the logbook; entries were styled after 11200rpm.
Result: 3500rpm
